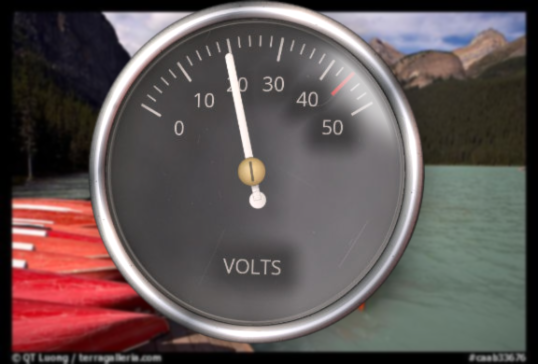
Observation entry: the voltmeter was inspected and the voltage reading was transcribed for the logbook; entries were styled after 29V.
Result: 20V
